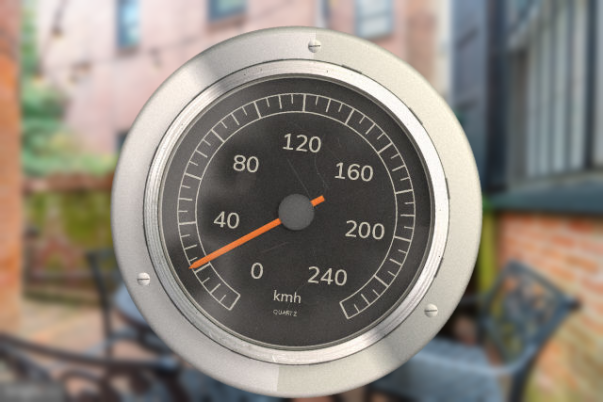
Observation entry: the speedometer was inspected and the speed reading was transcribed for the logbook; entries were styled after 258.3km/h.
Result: 22.5km/h
